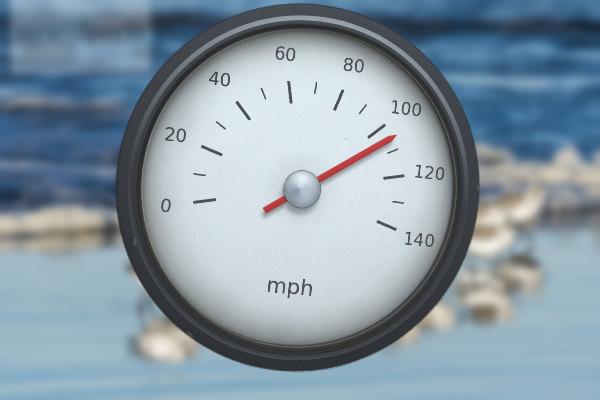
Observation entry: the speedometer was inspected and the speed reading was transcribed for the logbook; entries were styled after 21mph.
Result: 105mph
